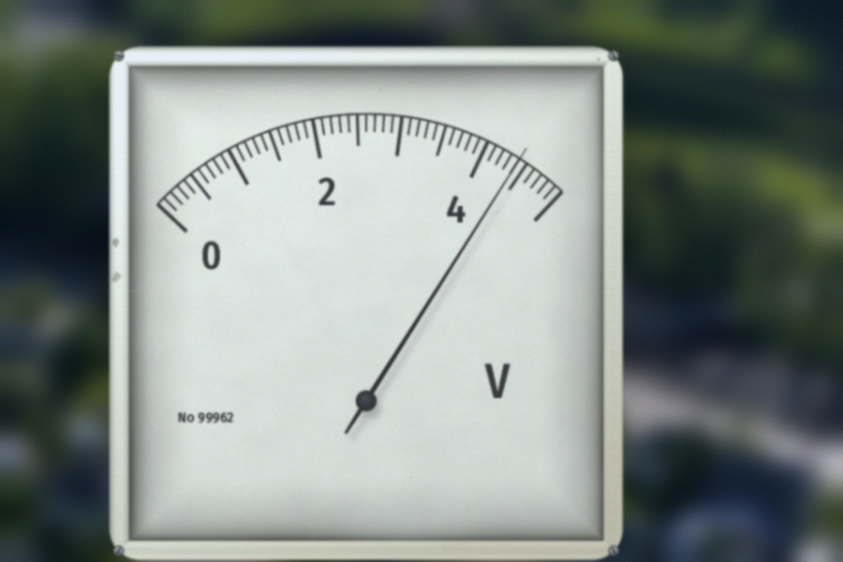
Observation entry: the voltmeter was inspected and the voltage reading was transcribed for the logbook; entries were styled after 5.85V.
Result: 4.4V
